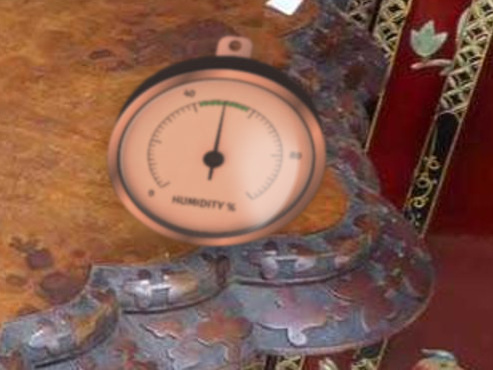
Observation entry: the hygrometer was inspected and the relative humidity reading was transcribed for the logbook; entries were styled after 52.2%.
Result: 50%
